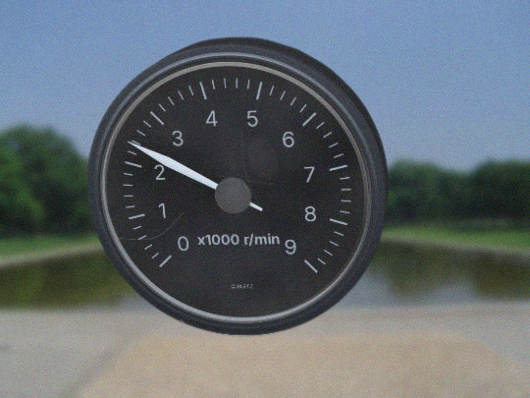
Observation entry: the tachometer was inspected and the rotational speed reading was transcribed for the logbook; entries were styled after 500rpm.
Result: 2400rpm
